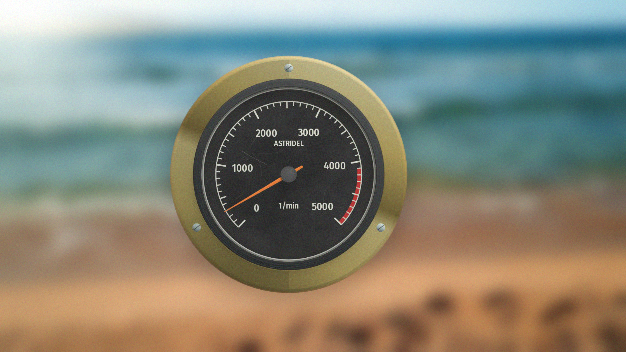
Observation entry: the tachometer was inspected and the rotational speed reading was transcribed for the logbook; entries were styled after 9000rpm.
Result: 300rpm
